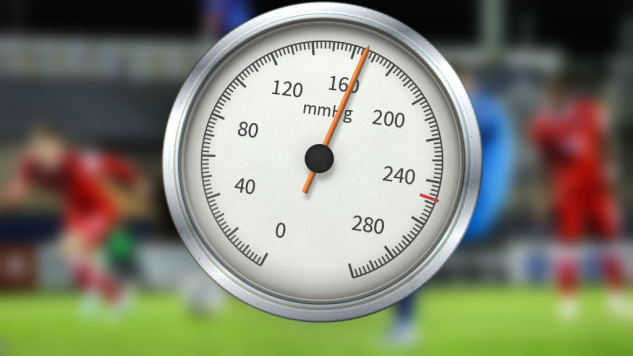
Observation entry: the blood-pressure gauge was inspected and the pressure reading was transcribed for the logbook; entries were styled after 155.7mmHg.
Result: 166mmHg
